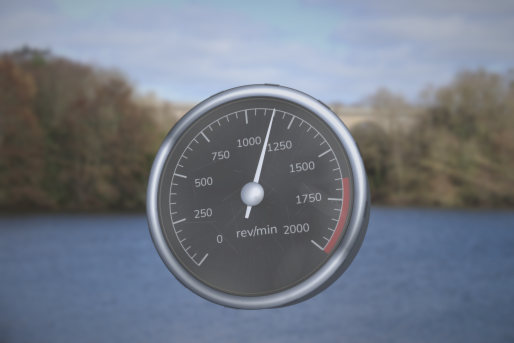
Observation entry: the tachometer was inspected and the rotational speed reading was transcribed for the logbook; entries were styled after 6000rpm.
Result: 1150rpm
